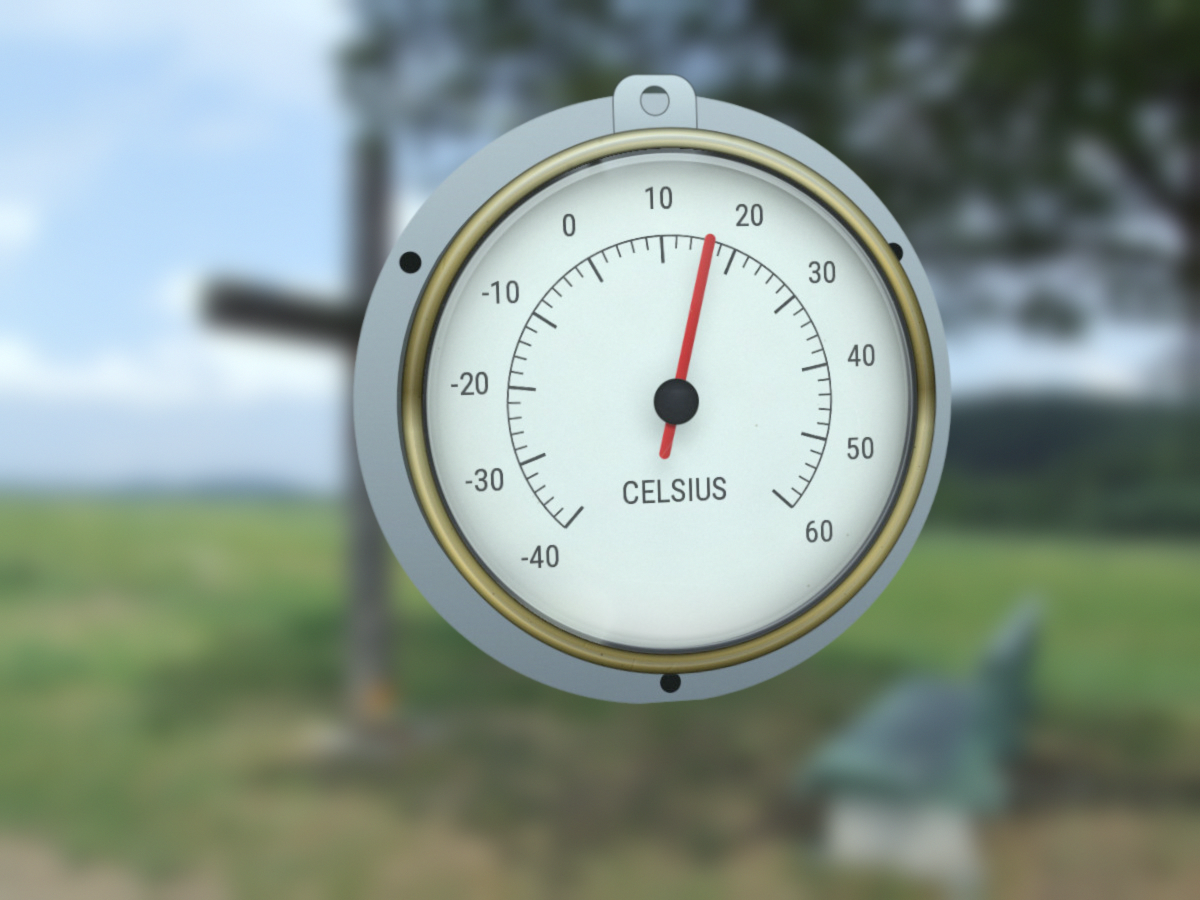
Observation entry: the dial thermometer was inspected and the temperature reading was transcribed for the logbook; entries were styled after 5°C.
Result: 16°C
